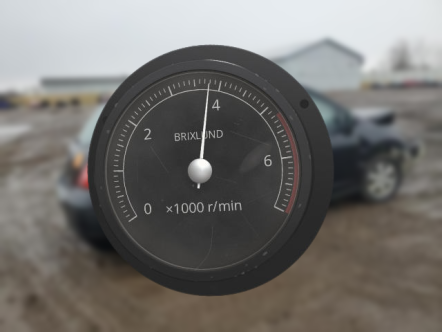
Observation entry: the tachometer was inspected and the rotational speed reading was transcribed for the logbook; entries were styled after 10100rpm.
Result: 3800rpm
